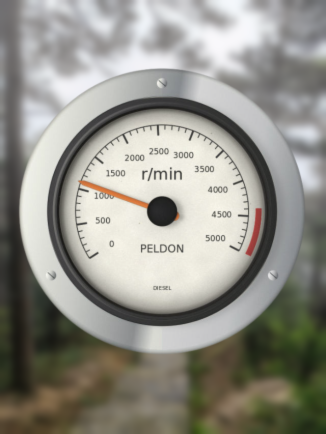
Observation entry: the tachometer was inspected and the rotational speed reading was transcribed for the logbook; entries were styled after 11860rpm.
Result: 1100rpm
